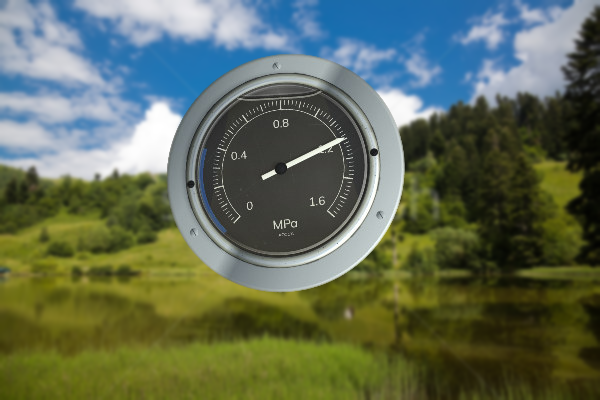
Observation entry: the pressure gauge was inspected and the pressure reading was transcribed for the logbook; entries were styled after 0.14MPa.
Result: 1.2MPa
